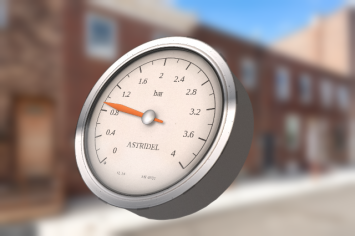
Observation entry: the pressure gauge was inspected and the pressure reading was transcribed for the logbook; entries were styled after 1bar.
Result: 0.9bar
